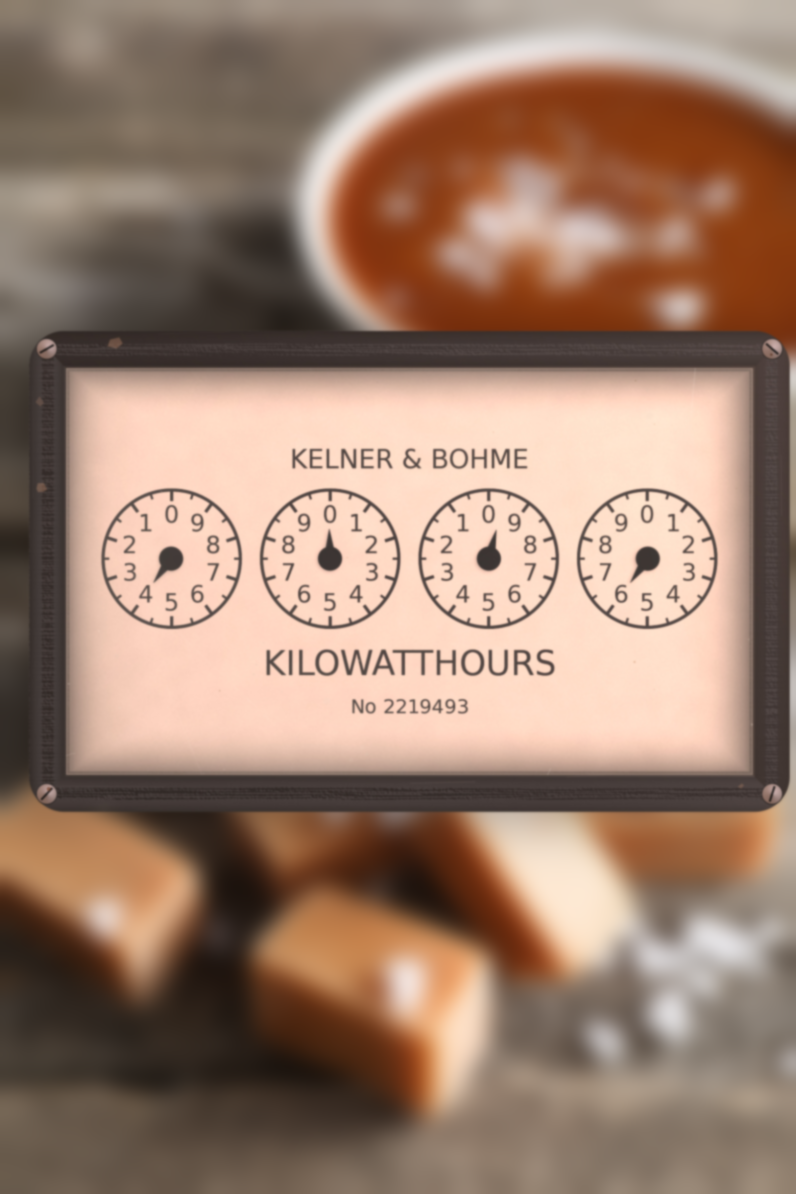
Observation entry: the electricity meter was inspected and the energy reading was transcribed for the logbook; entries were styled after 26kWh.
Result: 3996kWh
